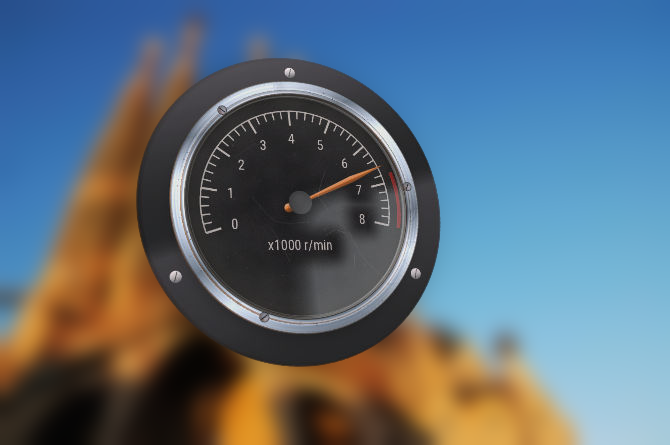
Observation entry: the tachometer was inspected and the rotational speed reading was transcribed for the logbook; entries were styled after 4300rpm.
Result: 6600rpm
